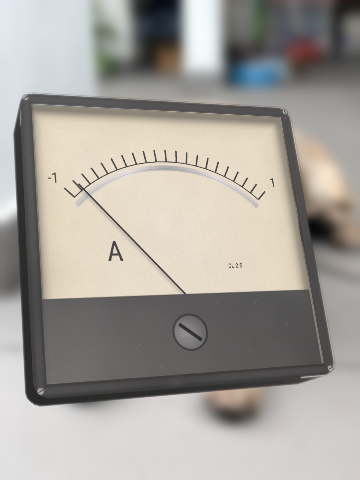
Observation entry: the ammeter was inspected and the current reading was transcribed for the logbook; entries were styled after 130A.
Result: -0.9A
